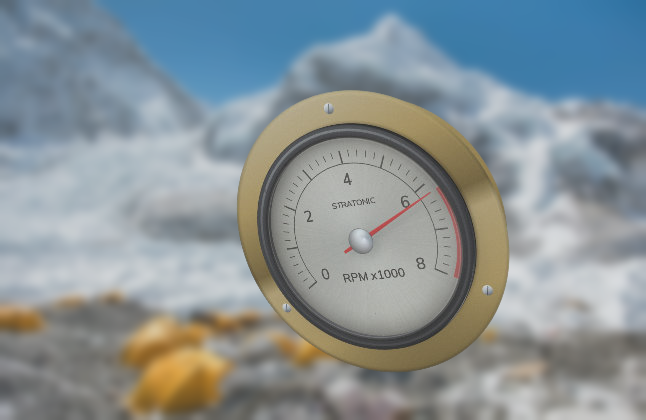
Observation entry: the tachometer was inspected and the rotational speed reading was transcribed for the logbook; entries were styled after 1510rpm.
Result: 6200rpm
